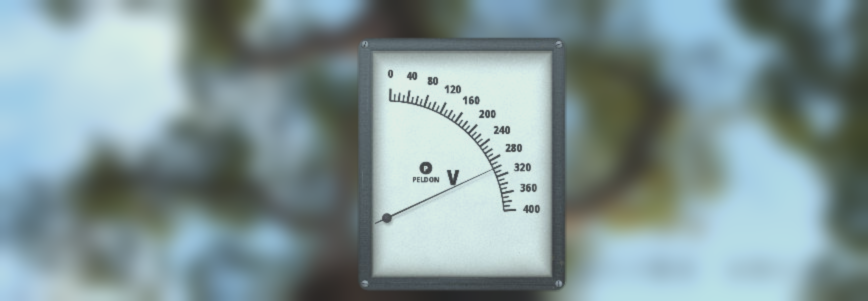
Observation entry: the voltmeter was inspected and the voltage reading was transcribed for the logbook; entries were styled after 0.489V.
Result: 300V
